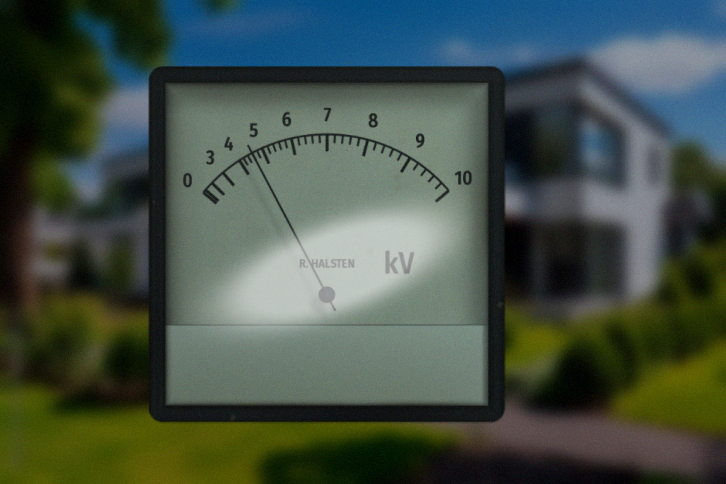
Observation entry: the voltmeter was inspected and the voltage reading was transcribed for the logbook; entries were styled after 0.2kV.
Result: 4.6kV
